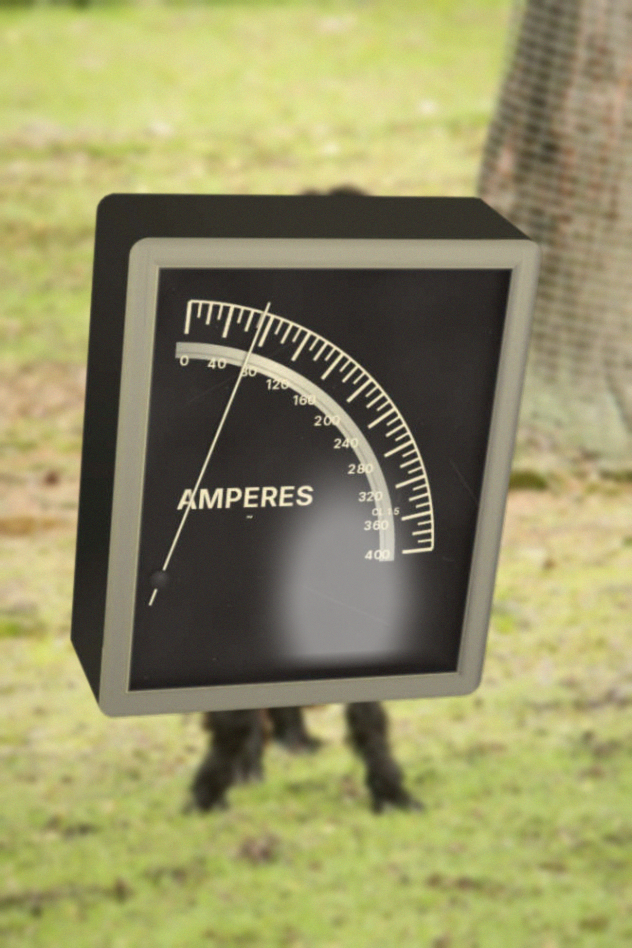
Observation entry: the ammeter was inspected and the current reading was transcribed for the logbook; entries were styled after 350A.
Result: 70A
